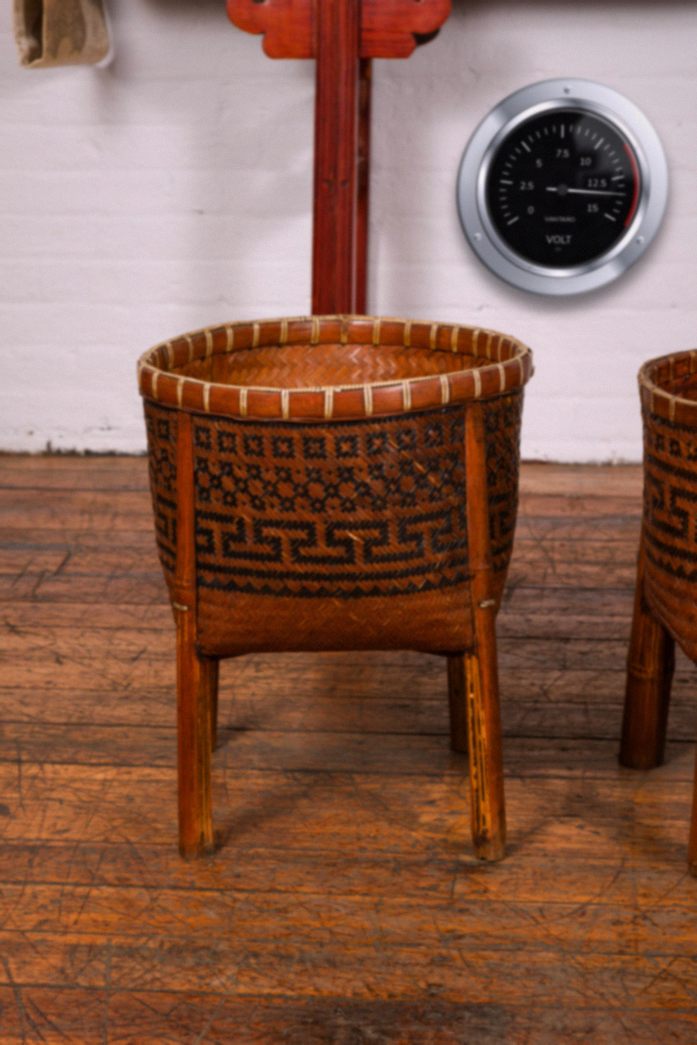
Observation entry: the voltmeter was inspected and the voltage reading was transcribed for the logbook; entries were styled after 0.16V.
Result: 13.5V
